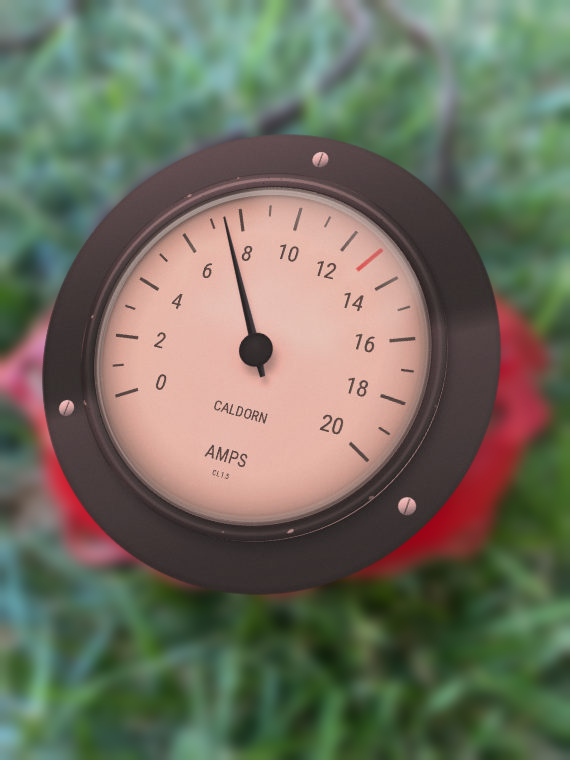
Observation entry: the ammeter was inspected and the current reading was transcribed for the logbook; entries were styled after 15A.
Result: 7.5A
